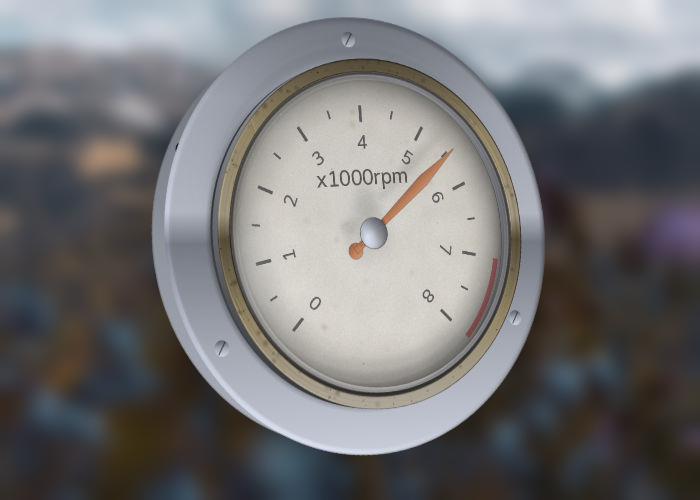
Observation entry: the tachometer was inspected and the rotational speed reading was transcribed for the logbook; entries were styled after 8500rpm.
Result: 5500rpm
